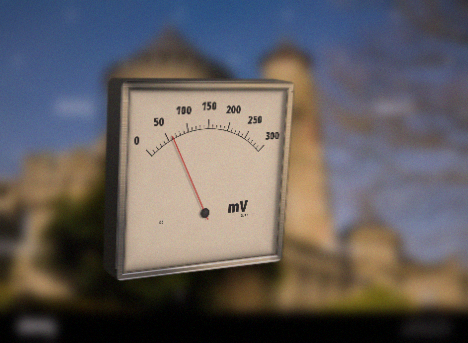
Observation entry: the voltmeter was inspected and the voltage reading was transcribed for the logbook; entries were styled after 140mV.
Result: 60mV
